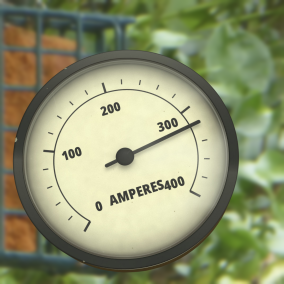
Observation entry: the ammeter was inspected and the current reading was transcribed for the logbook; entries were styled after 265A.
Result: 320A
